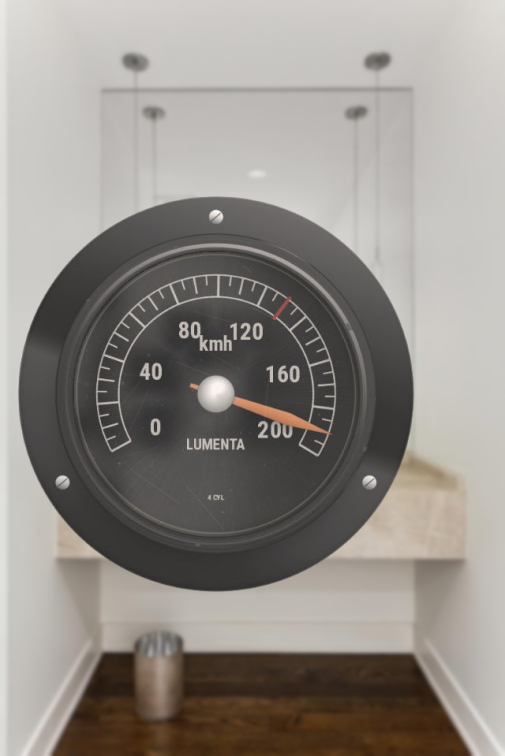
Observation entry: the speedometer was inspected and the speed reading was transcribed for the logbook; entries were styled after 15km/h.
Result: 190km/h
